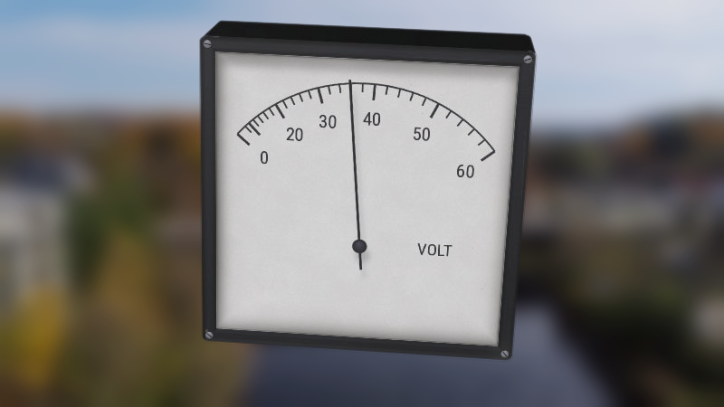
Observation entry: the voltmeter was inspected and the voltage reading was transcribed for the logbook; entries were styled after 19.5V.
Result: 36V
